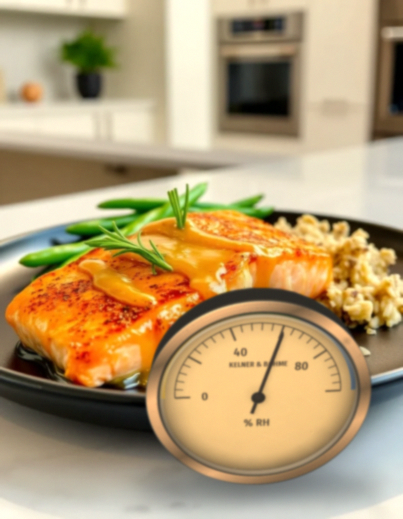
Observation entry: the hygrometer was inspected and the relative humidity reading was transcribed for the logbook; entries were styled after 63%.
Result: 60%
